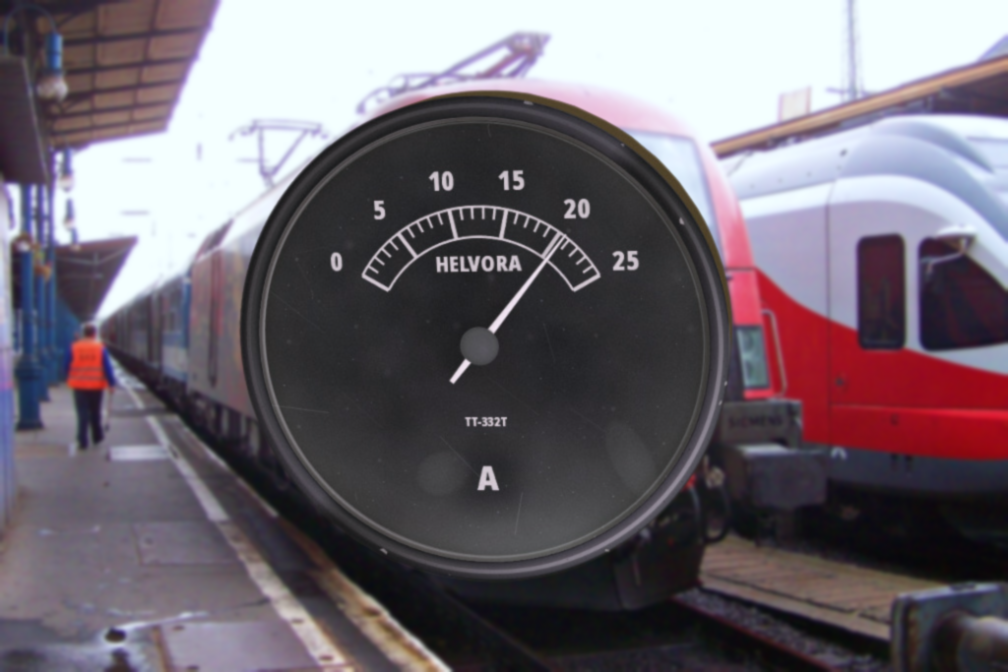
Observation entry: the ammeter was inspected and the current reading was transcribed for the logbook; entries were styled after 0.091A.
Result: 20.5A
